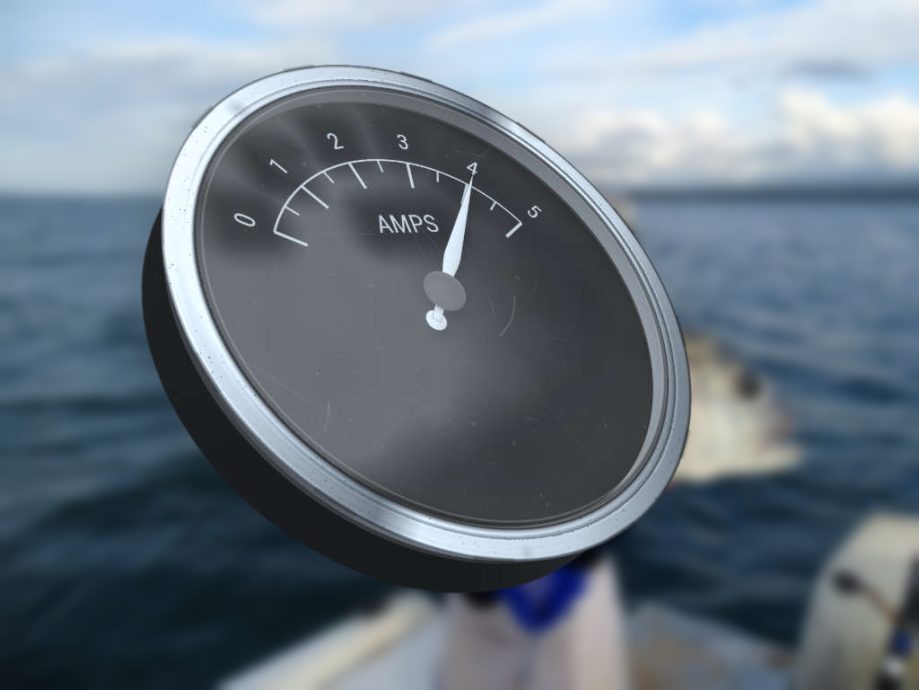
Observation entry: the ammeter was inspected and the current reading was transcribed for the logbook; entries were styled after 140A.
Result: 4A
